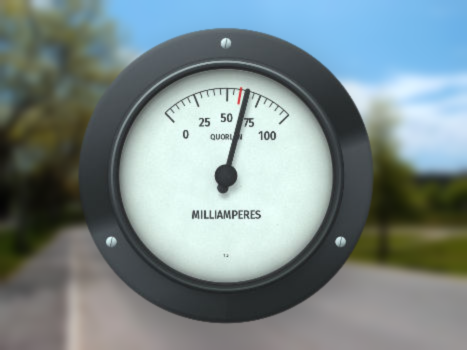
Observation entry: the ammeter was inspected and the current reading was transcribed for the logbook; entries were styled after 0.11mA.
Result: 65mA
